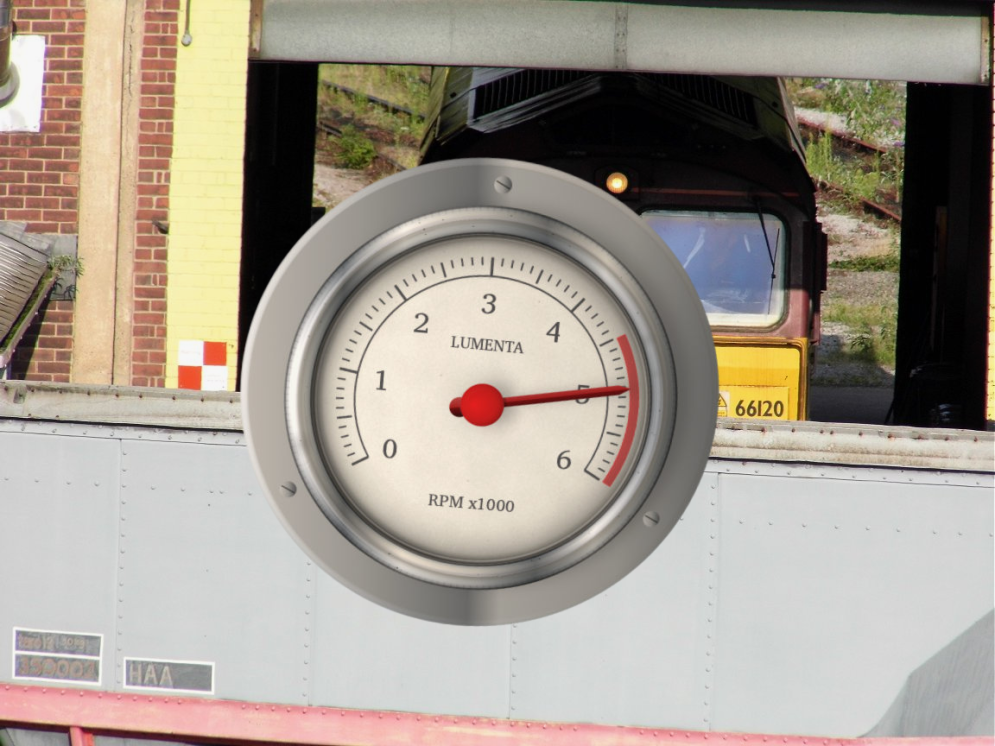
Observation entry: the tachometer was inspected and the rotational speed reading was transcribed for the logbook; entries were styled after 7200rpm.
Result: 5000rpm
